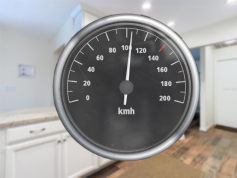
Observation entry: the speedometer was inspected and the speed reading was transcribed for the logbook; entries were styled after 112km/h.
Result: 105km/h
